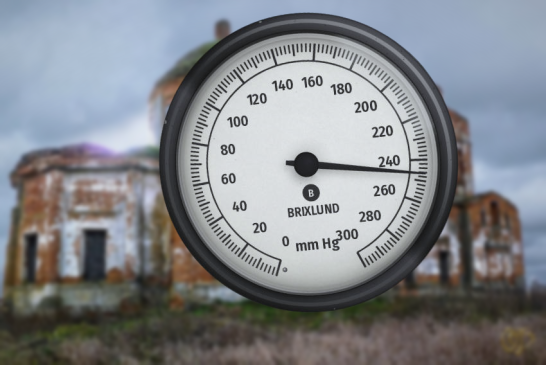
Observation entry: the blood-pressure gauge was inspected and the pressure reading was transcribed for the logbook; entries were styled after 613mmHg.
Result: 246mmHg
